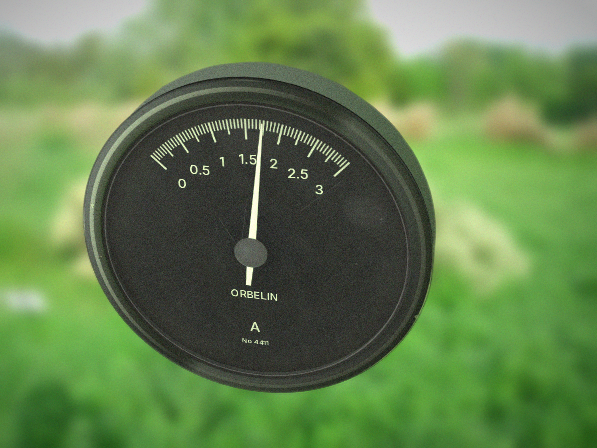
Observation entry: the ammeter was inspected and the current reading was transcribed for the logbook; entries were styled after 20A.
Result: 1.75A
